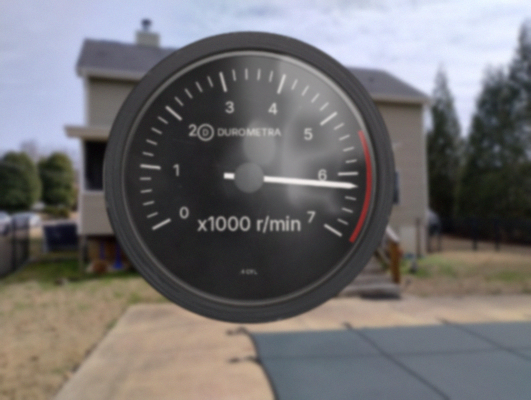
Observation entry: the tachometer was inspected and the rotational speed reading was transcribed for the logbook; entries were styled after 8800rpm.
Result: 6200rpm
